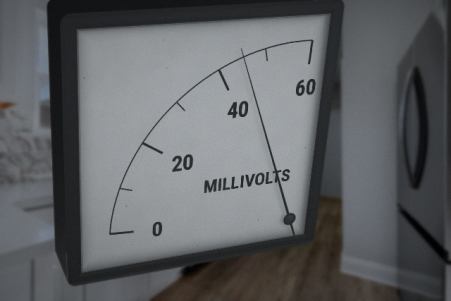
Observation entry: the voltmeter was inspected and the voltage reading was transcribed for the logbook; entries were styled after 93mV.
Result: 45mV
